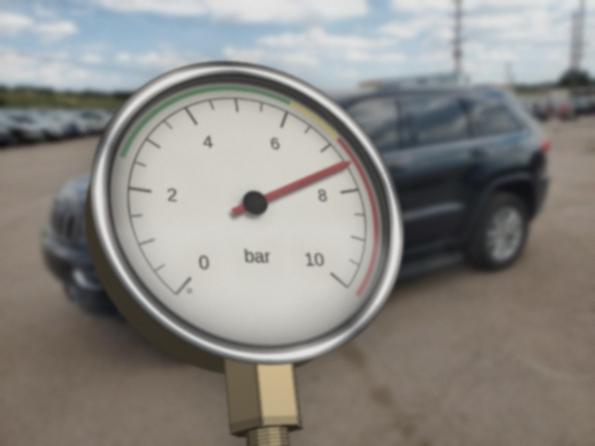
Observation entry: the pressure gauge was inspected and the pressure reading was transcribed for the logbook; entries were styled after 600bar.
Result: 7.5bar
